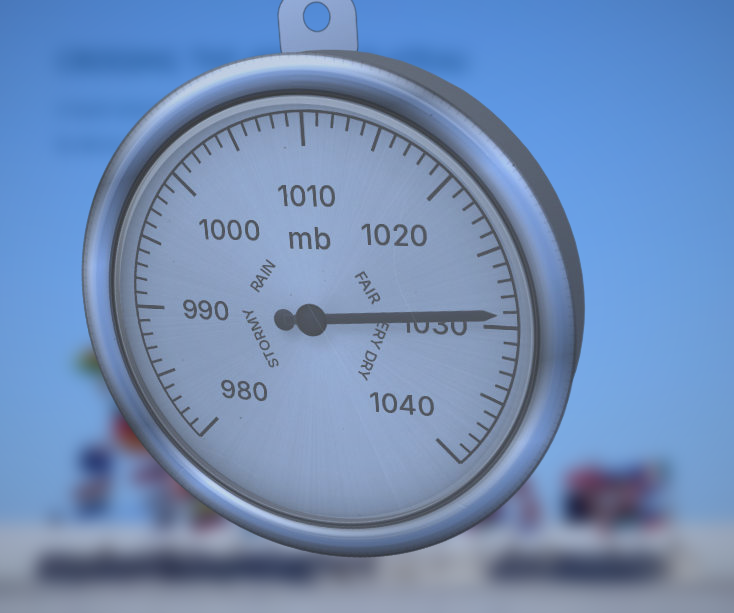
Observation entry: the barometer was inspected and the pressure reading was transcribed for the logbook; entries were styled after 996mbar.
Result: 1029mbar
